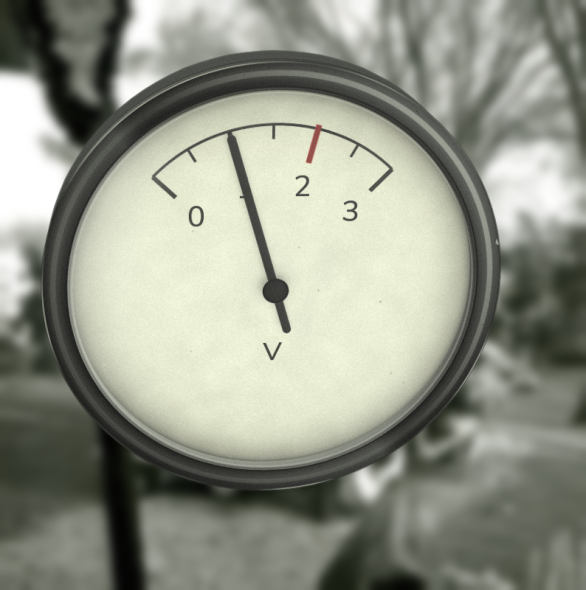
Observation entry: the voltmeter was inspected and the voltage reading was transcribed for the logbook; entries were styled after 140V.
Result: 1V
